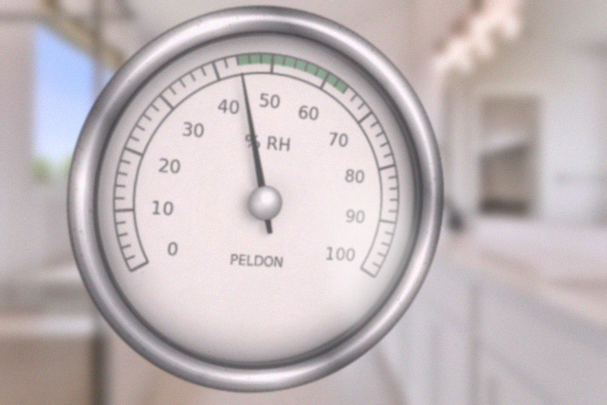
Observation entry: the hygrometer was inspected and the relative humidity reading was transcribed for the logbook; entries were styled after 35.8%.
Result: 44%
